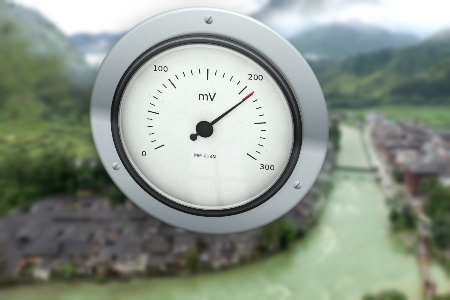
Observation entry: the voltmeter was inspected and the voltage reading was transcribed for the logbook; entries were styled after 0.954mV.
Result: 210mV
